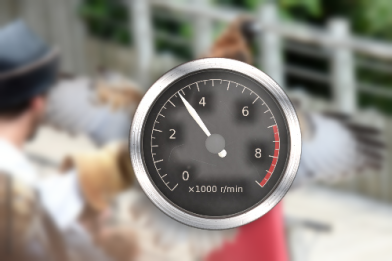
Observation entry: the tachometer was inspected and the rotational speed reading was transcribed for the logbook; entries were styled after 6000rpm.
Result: 3375rpm
